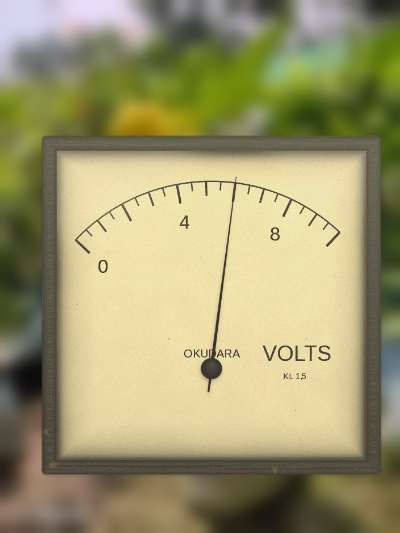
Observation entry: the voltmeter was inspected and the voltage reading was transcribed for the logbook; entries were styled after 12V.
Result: 6V
